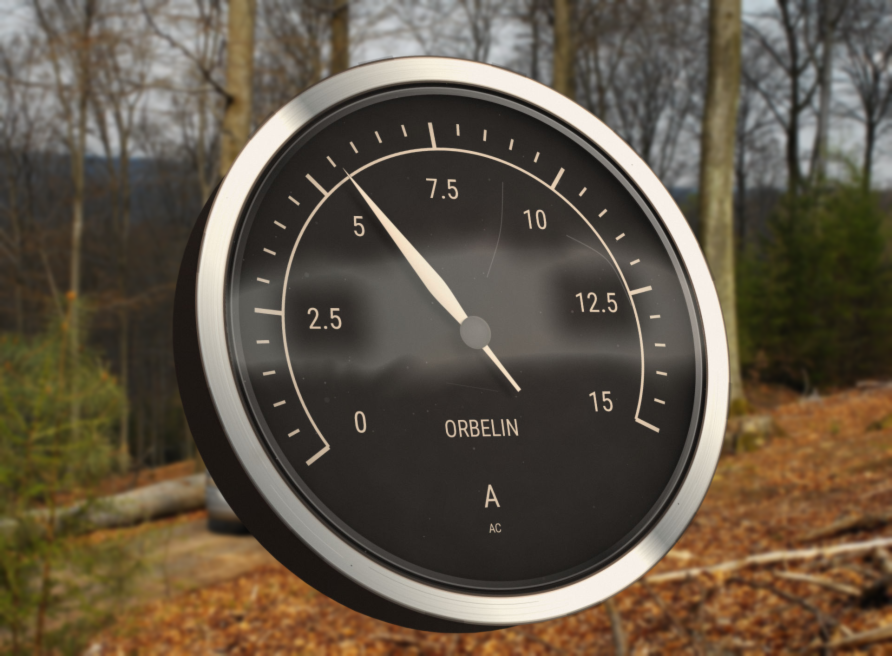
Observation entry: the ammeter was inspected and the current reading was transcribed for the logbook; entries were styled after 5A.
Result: 5.5A
